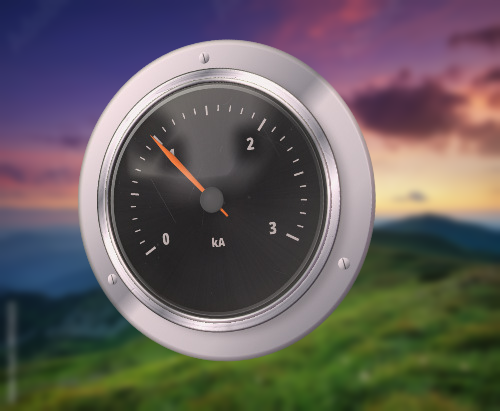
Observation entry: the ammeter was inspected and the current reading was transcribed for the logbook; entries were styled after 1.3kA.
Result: 1kA
